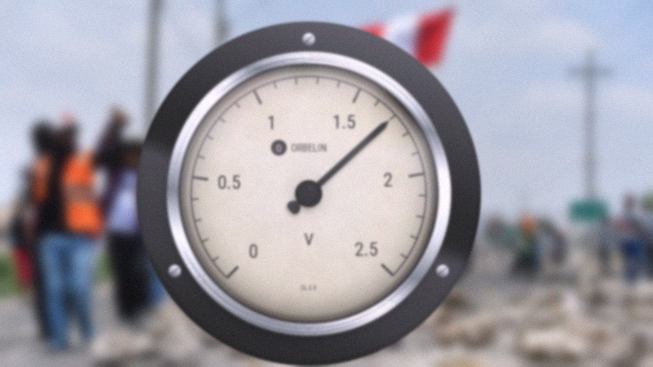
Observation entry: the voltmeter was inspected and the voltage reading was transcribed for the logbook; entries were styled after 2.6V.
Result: 1.7V
